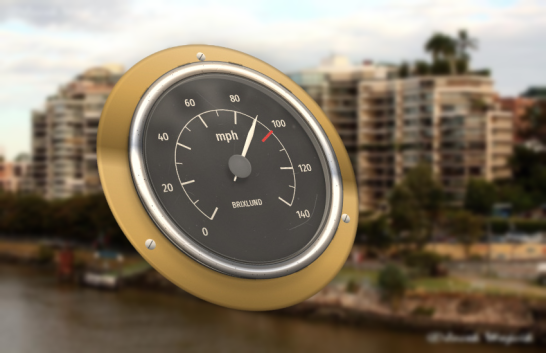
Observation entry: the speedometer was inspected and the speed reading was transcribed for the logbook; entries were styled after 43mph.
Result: 90mph
